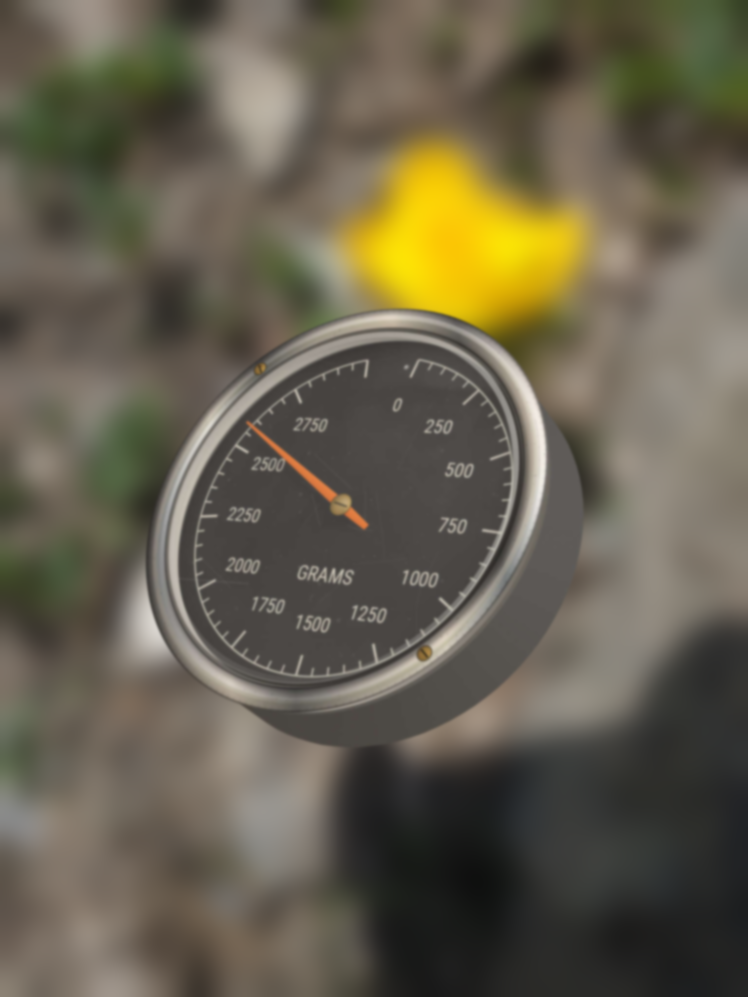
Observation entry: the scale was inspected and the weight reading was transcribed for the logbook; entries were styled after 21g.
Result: 2575g
